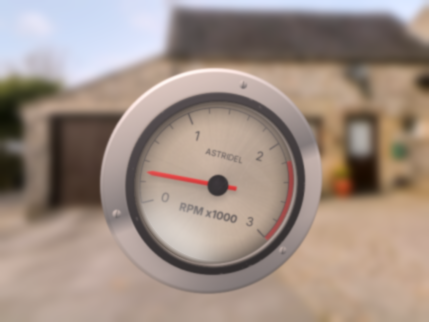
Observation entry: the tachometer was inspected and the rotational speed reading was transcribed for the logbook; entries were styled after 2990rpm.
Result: 300rpm
